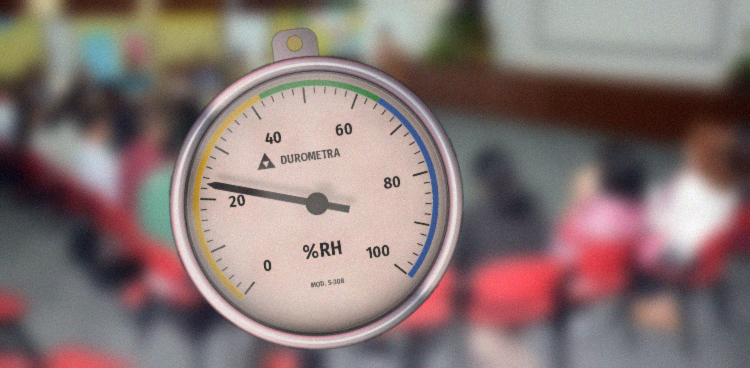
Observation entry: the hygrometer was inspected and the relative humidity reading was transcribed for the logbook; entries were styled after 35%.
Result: 23%
